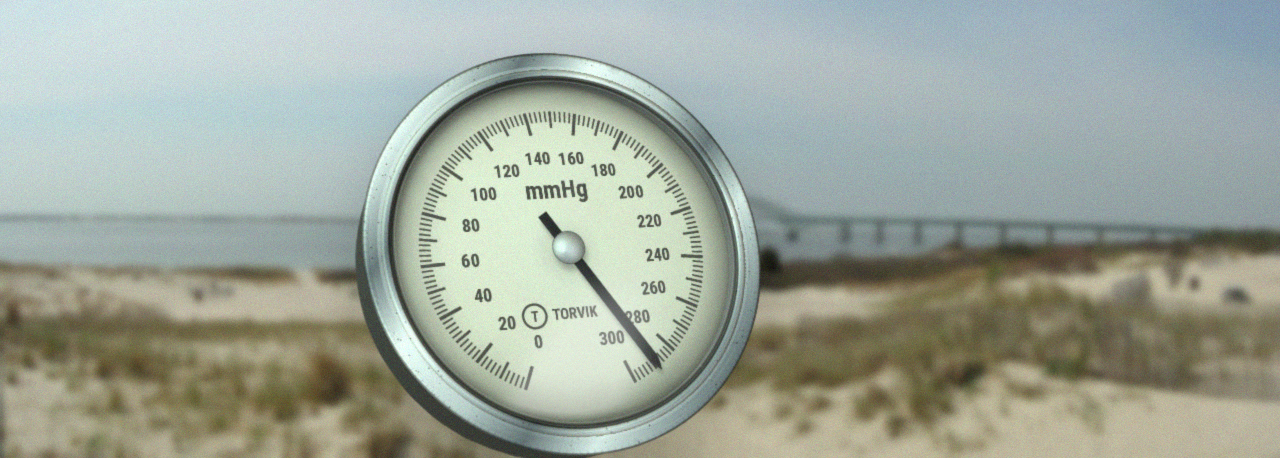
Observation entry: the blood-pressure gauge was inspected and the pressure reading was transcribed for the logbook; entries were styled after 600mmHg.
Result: 290mmHg
